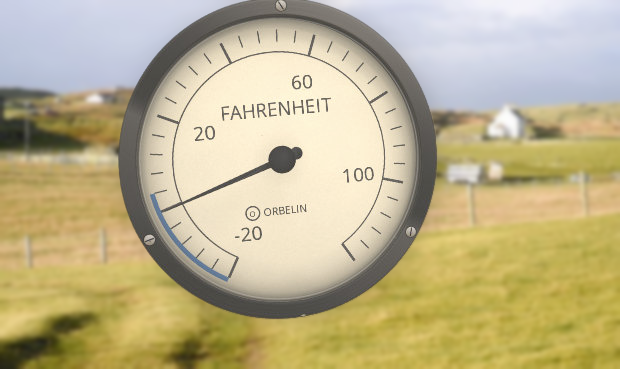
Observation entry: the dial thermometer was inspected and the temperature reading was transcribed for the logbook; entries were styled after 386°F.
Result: 0°F
